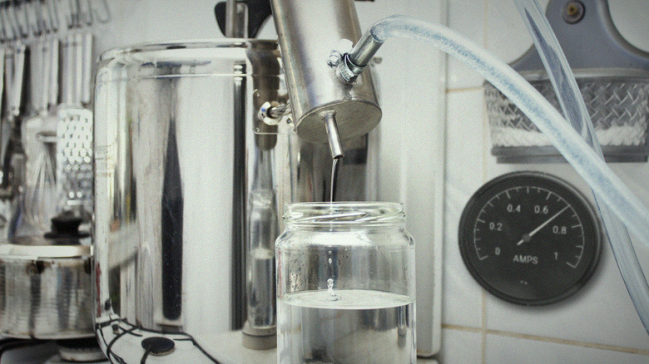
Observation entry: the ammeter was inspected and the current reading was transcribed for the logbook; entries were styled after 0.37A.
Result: 0.7A
